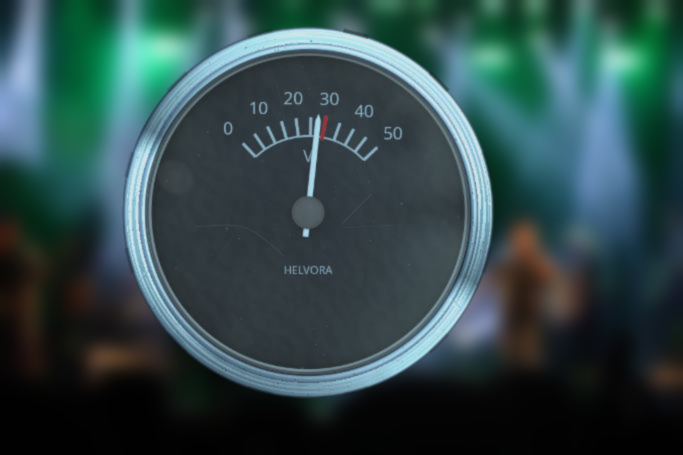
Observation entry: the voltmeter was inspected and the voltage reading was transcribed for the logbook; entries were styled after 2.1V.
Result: 27.5V
